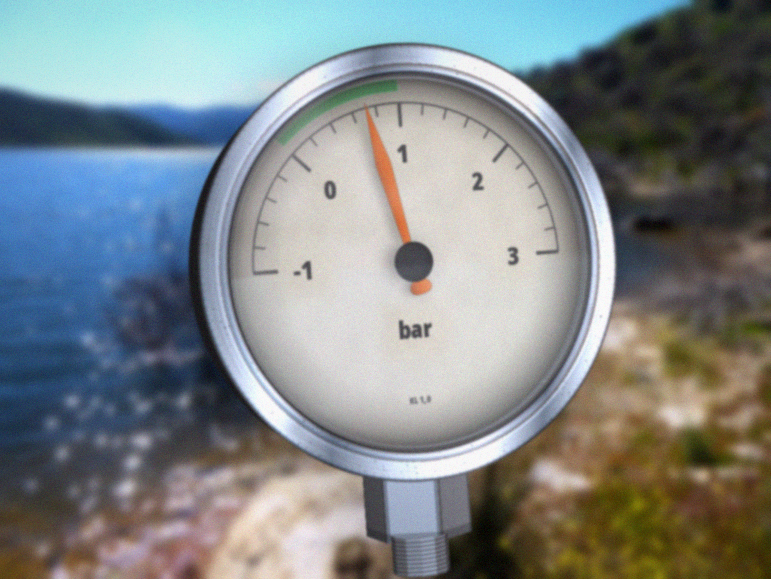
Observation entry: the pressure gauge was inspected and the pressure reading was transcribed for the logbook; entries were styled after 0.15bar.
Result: 0.7bar
